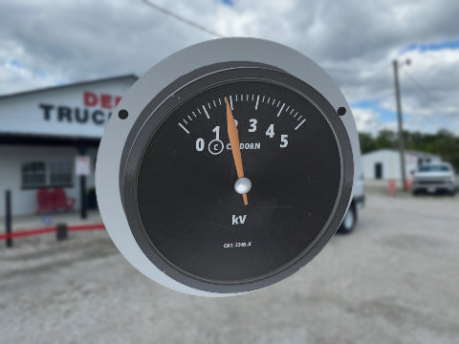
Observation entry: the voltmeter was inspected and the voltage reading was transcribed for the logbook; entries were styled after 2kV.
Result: 1.8kV
